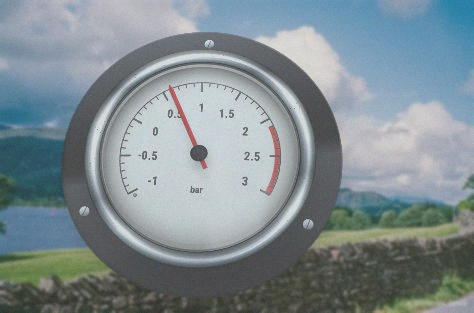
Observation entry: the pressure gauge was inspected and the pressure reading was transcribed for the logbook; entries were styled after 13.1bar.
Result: 0.6bar
